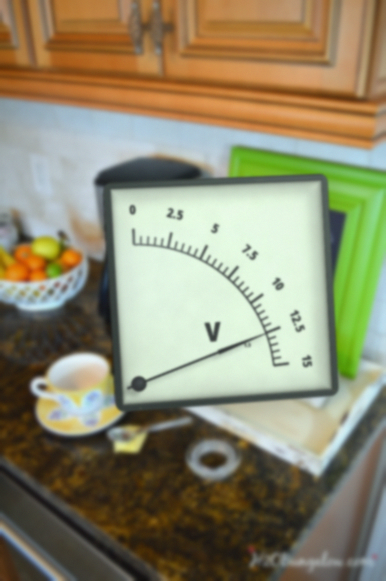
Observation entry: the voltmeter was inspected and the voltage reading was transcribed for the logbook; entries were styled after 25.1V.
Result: 12.5V
